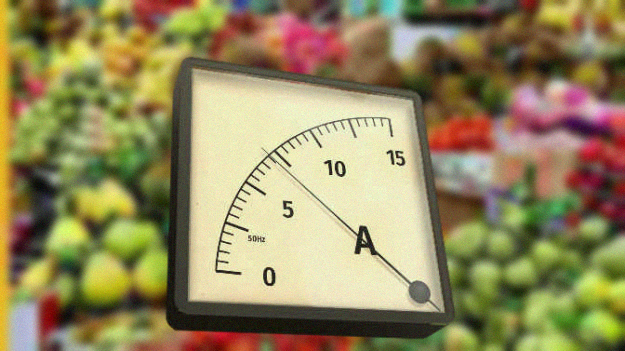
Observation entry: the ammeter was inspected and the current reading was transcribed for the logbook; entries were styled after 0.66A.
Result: 7A
